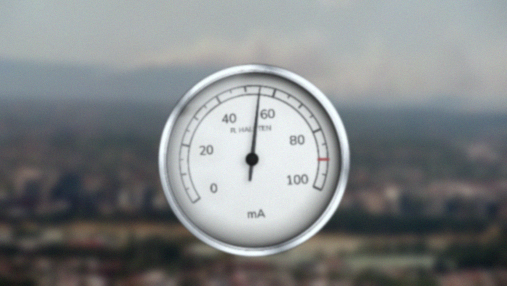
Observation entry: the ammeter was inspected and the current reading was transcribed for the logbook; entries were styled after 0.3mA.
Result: 55mA
